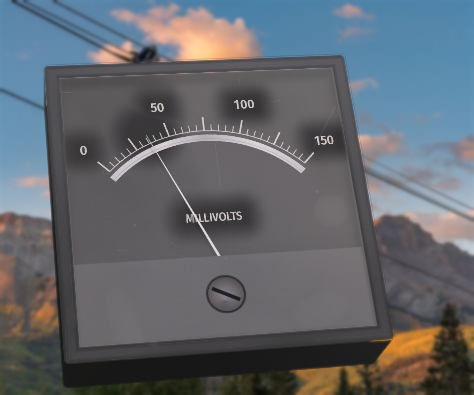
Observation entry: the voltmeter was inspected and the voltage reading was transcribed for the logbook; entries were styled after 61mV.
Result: 35mV
